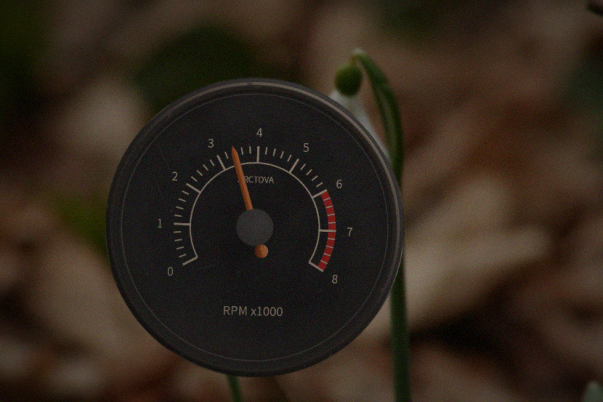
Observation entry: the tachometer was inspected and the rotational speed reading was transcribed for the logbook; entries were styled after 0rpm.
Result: 3400rpm
